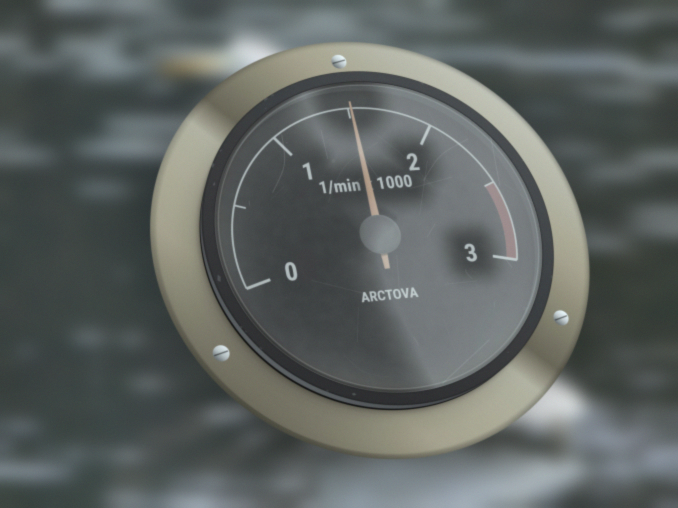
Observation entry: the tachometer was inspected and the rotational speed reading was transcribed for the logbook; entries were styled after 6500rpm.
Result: 1500rpm
